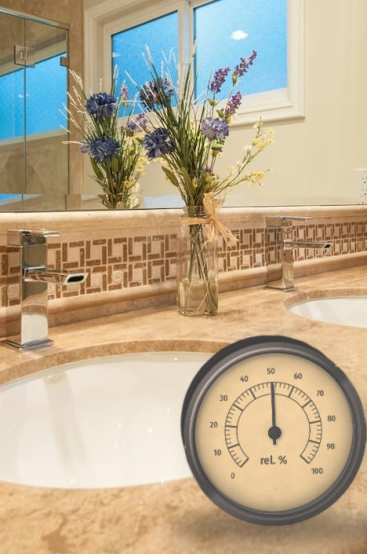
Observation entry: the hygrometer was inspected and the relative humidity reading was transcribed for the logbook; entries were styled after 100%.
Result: 50%
